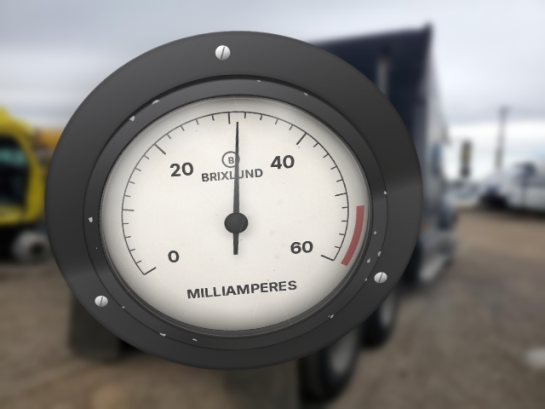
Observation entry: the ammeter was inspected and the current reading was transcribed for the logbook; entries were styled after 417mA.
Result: 31mA
